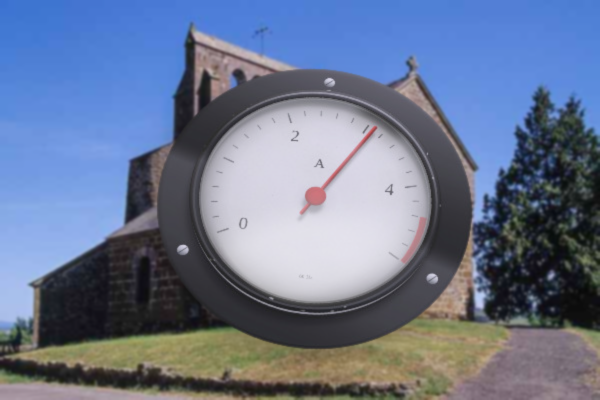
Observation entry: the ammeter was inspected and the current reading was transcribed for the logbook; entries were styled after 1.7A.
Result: 3.1A
